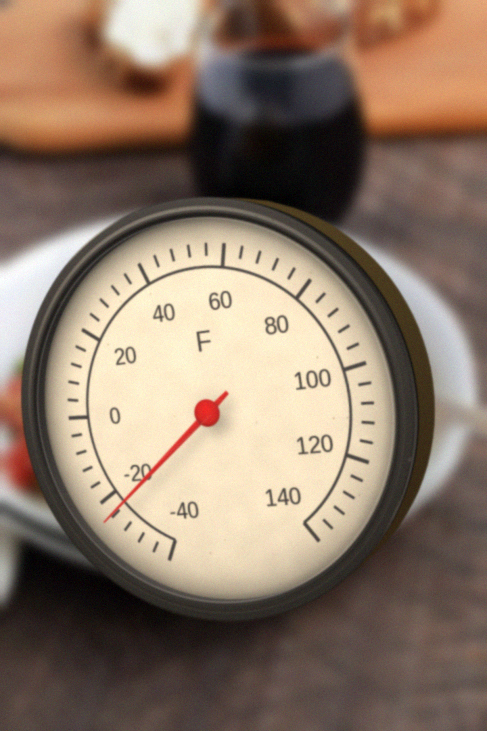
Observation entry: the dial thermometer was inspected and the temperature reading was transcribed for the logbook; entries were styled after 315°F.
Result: -24°F
